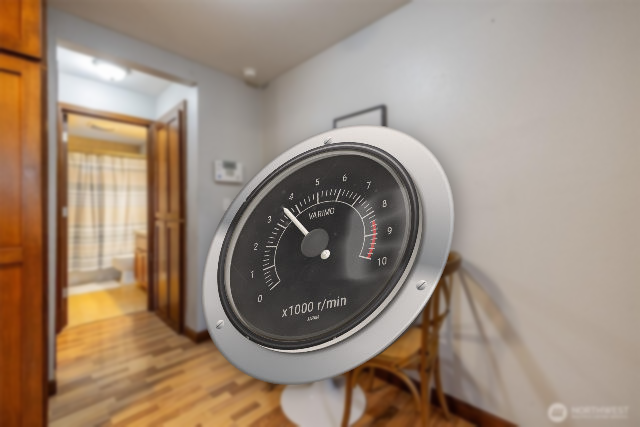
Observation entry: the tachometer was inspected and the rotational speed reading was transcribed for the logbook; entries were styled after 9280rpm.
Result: 3600rpm
